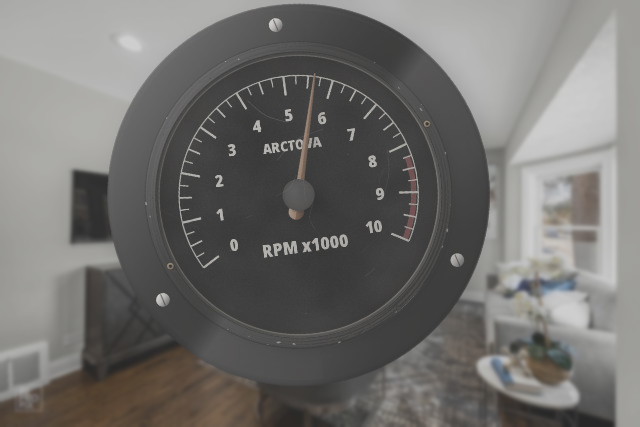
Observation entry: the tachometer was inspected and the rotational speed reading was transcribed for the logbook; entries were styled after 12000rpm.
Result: 5625rpm
